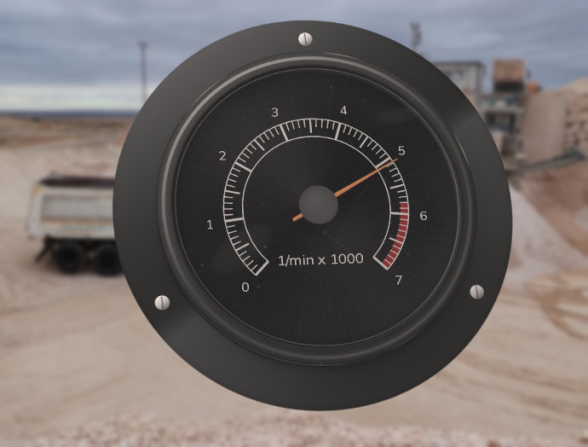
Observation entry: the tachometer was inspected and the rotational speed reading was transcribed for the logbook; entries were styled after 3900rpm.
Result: 5100rpm
